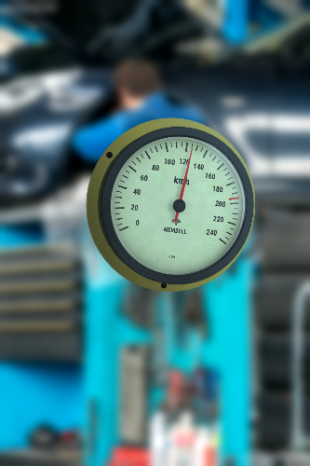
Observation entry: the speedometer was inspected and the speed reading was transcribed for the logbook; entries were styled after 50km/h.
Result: 125km/h
